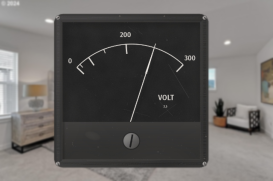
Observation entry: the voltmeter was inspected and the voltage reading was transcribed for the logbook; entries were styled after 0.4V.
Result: 250V
